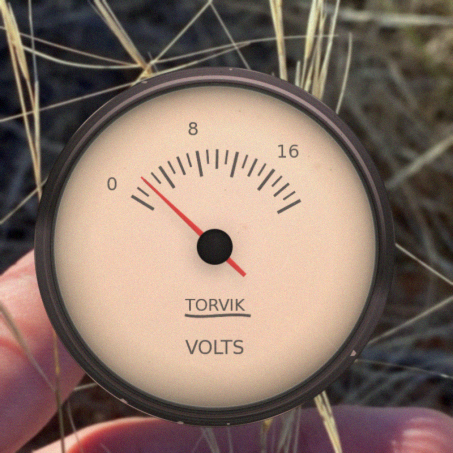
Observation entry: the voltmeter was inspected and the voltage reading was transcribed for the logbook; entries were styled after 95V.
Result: 2V
